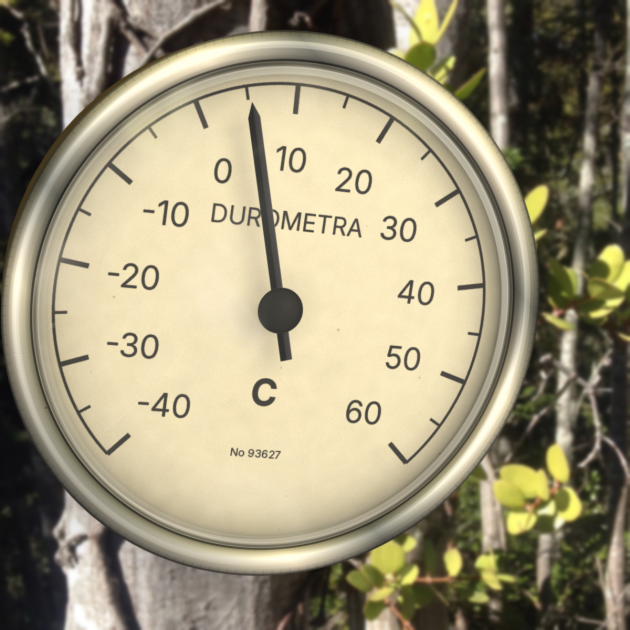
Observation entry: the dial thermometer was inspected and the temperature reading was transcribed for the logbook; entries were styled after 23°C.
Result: 5°C
